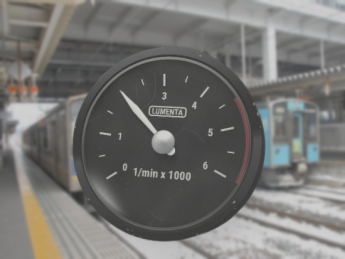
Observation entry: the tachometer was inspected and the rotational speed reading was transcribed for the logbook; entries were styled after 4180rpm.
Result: 2000rpm
